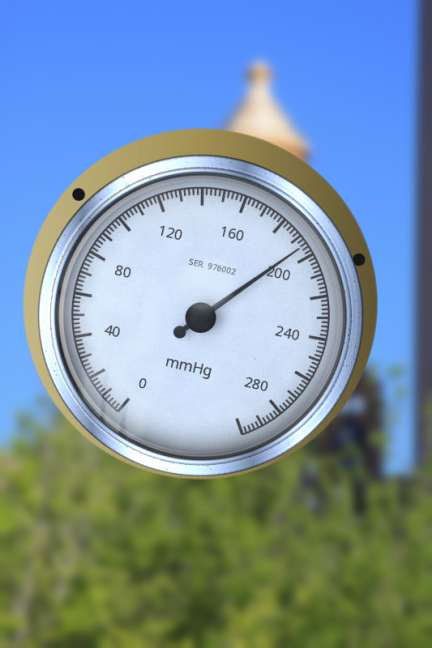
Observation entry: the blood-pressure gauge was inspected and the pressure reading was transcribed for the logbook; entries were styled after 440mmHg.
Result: 194mmHg
